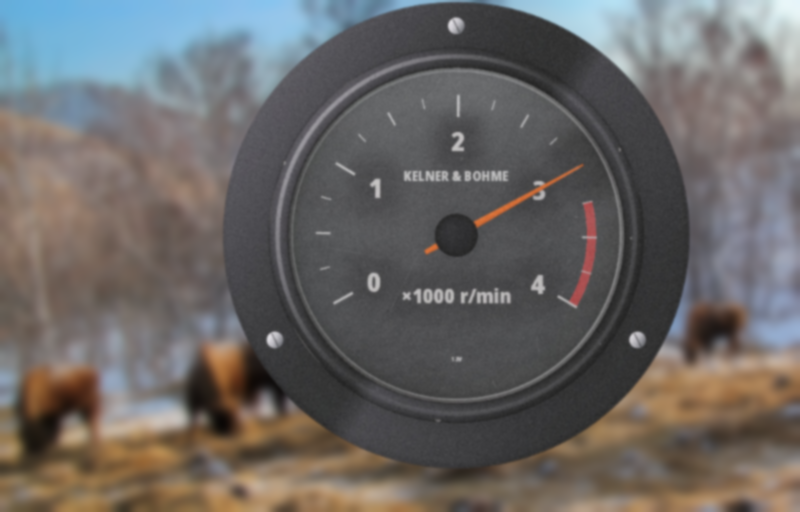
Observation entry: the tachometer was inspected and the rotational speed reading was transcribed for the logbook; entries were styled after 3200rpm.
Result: 3000rpm
